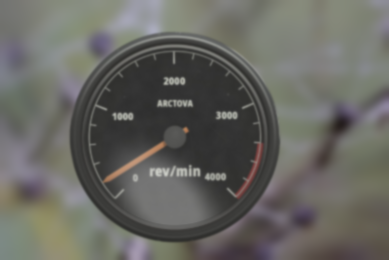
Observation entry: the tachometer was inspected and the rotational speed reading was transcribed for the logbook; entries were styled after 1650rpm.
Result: 200rpm
